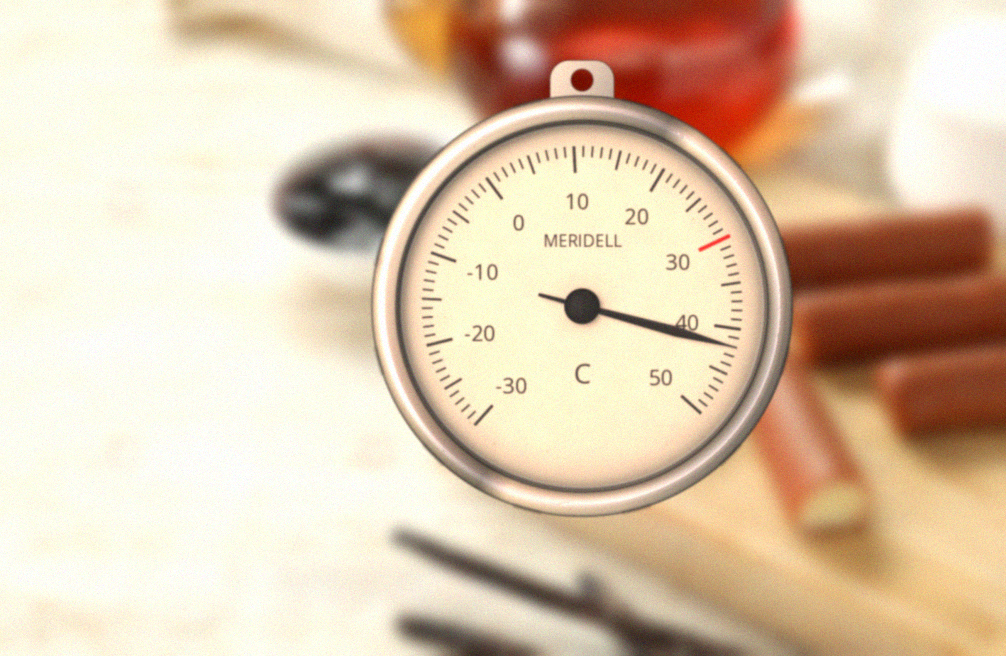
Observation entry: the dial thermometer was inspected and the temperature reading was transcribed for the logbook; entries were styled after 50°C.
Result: 42°C
